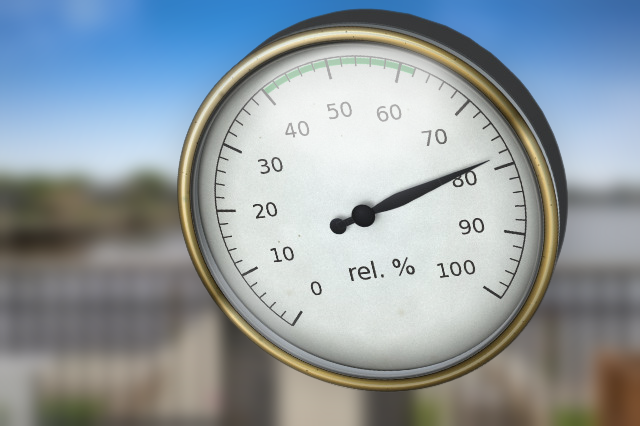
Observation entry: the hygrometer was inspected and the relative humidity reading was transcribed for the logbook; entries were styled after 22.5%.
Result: 78%
